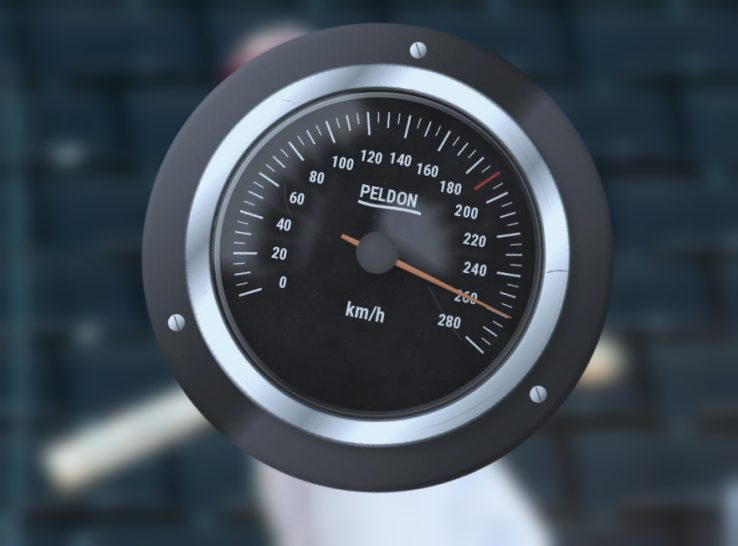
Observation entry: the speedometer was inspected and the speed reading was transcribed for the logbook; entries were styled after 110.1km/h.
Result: 260km/h
